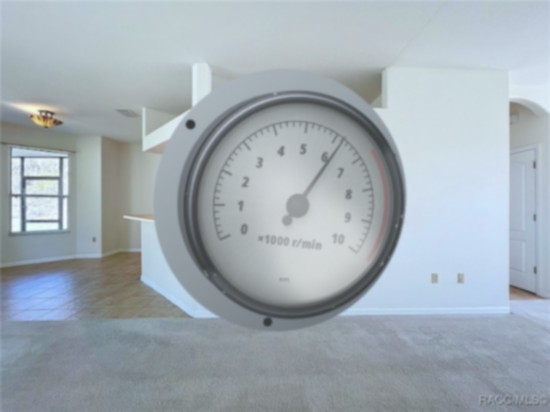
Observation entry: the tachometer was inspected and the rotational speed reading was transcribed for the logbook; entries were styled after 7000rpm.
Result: 6200rpm
